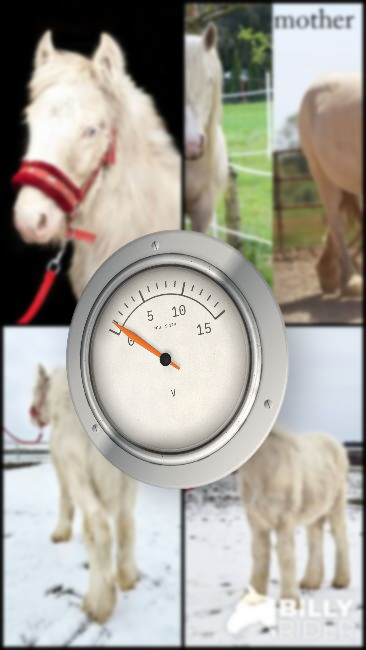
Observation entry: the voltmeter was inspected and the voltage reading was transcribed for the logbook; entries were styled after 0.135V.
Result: 1V
